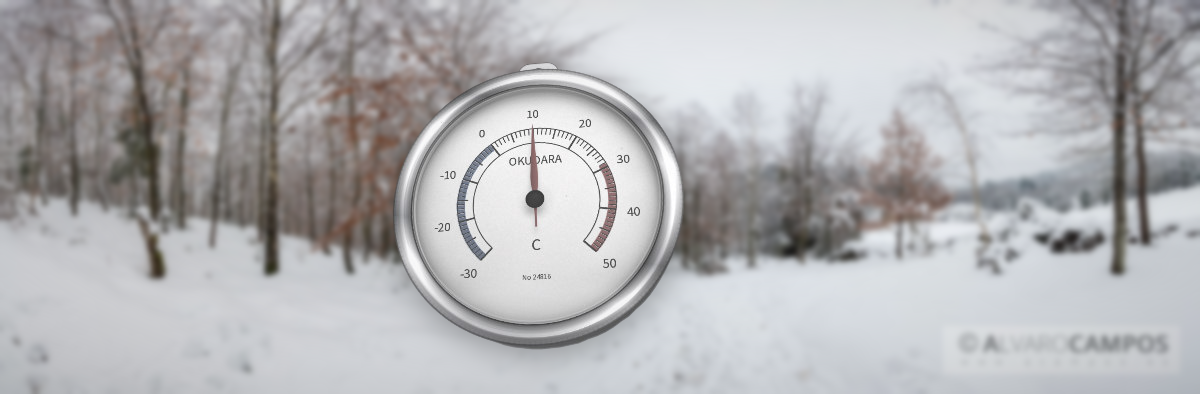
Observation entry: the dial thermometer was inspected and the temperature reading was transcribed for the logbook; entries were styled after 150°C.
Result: 10°C
